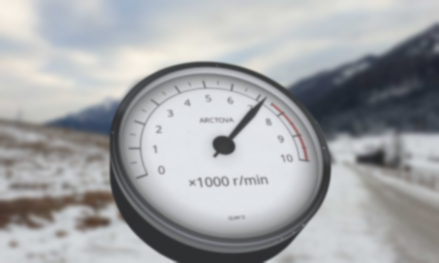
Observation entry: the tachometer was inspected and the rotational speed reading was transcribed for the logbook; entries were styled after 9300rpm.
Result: 7250rpm
